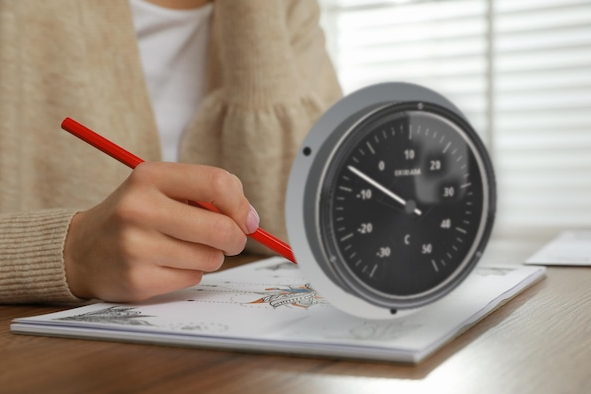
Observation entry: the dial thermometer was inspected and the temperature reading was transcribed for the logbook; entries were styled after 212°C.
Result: -6°C
